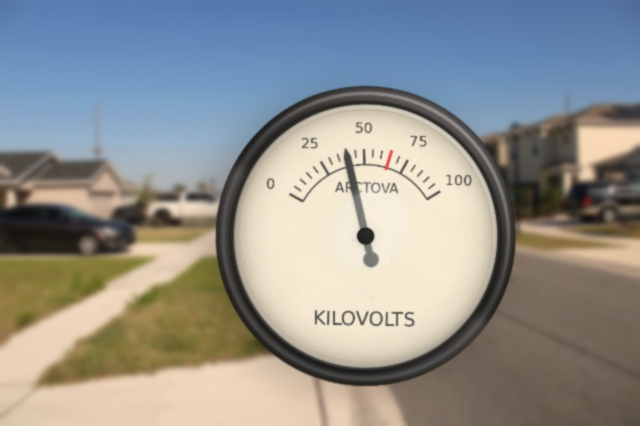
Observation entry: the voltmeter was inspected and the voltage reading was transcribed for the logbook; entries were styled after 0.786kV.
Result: 40kV
